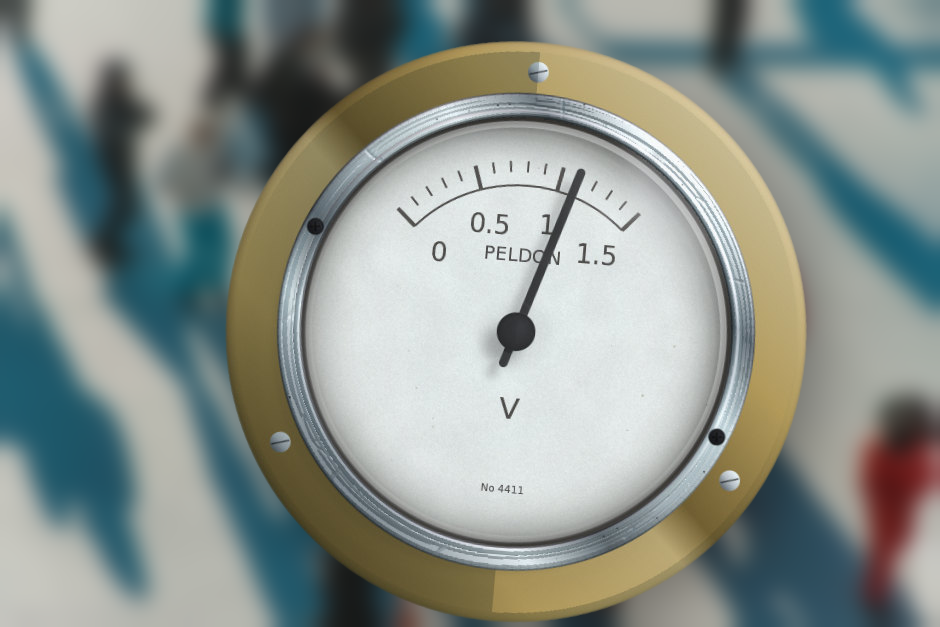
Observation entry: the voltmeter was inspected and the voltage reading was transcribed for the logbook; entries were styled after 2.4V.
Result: 1.1V
